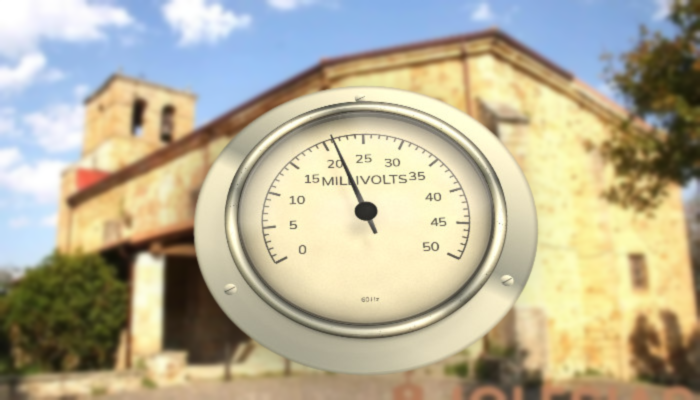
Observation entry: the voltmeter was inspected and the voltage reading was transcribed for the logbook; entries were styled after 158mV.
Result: 21mV
